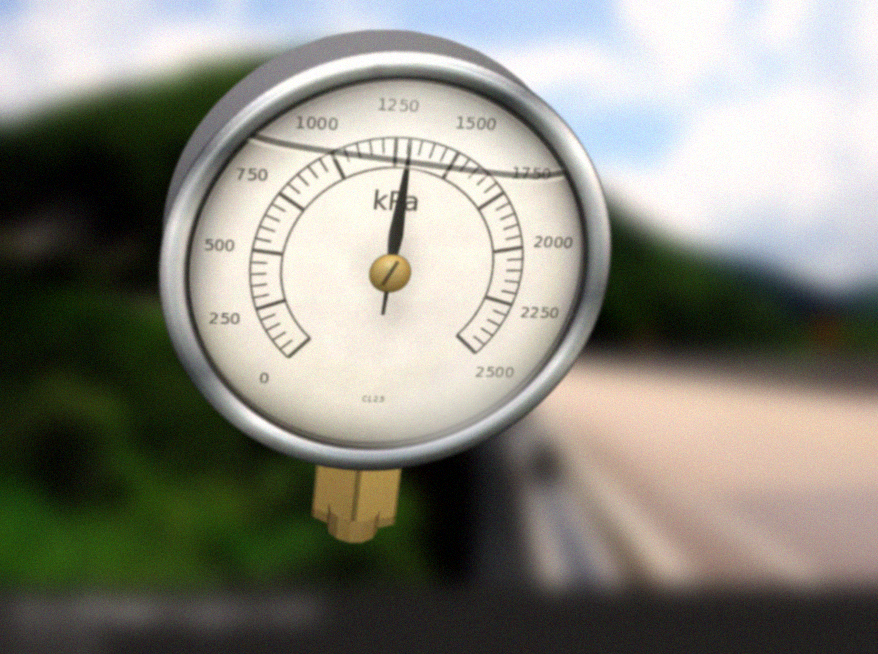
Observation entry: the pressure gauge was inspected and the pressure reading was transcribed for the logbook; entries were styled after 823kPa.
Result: 1300kPa
